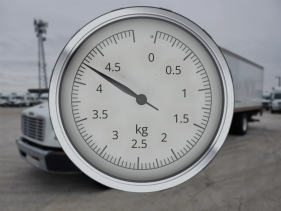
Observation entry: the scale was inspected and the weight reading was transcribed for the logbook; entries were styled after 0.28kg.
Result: 4.25kg
